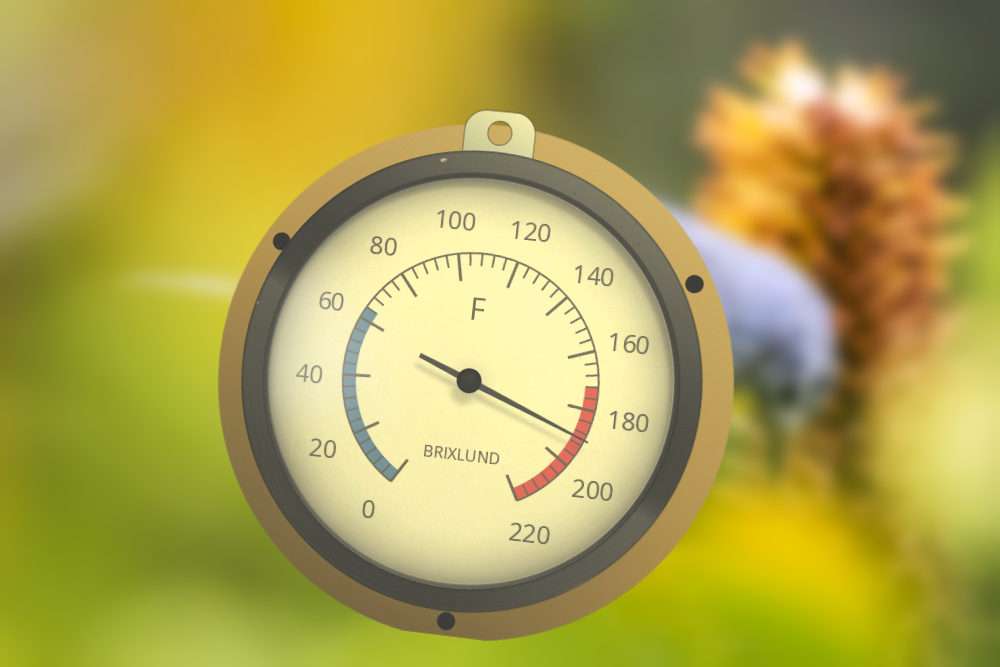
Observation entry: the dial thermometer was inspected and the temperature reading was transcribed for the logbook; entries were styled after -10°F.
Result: 190°F
